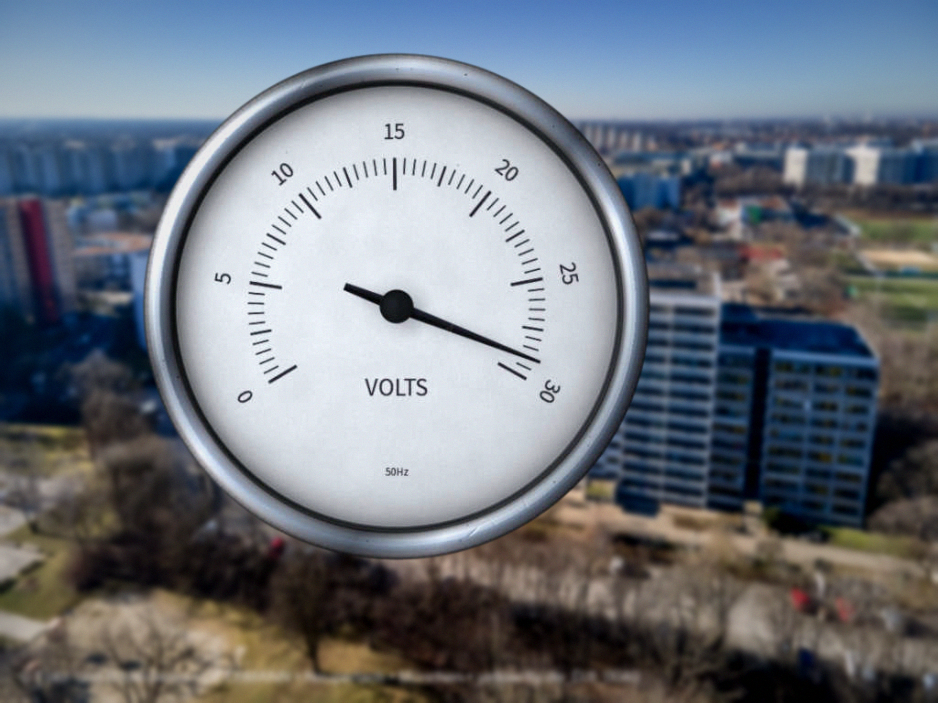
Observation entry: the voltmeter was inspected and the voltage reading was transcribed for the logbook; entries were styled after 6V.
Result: 29V
